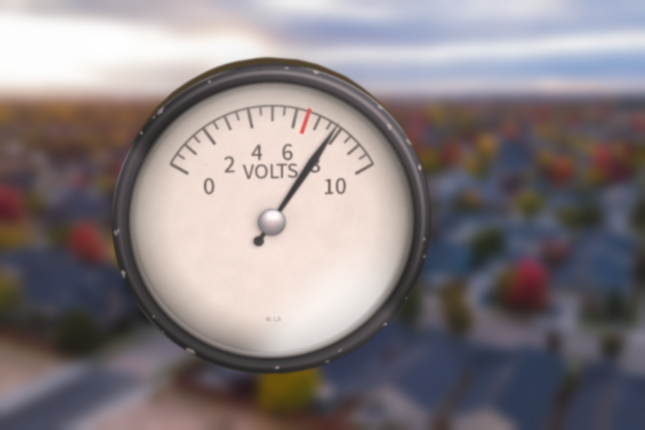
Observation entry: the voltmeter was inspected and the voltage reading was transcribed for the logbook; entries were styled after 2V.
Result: 7.75V
